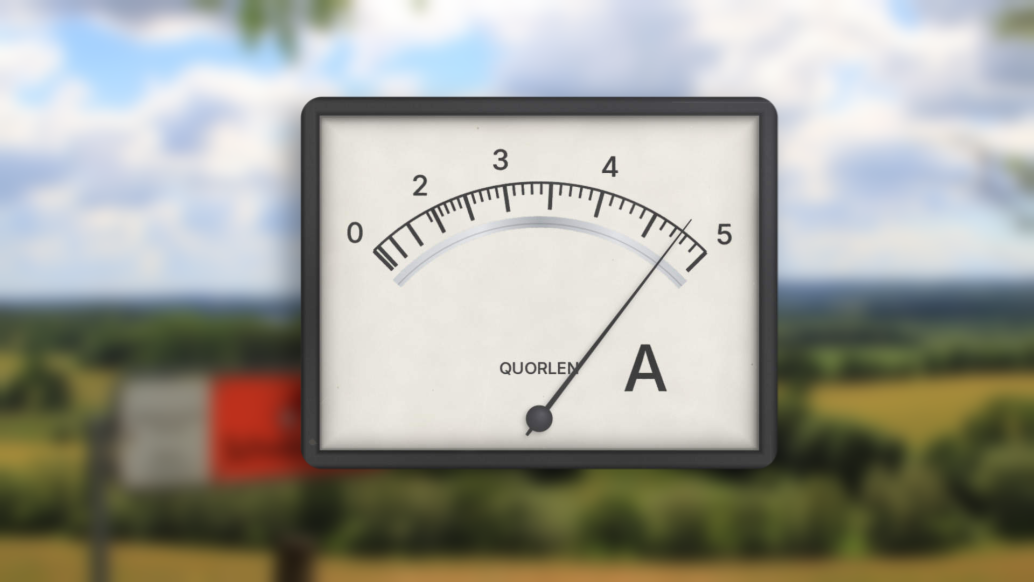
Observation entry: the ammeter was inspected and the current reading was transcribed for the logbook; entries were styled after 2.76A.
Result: 4.75A
